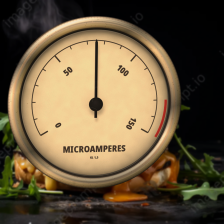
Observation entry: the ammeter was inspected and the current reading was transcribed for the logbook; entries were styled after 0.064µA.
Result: 75µA
